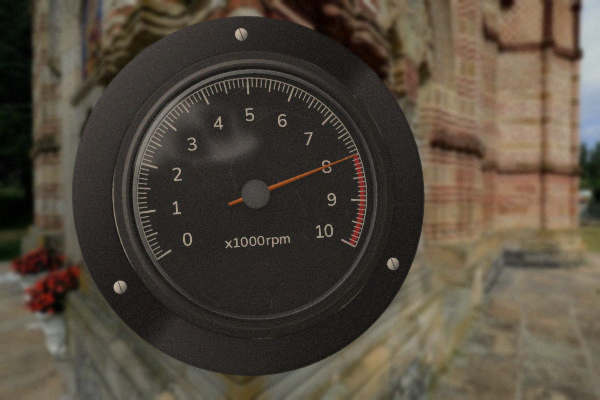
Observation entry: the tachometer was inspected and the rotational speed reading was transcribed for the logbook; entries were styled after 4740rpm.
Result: 8000rpm
